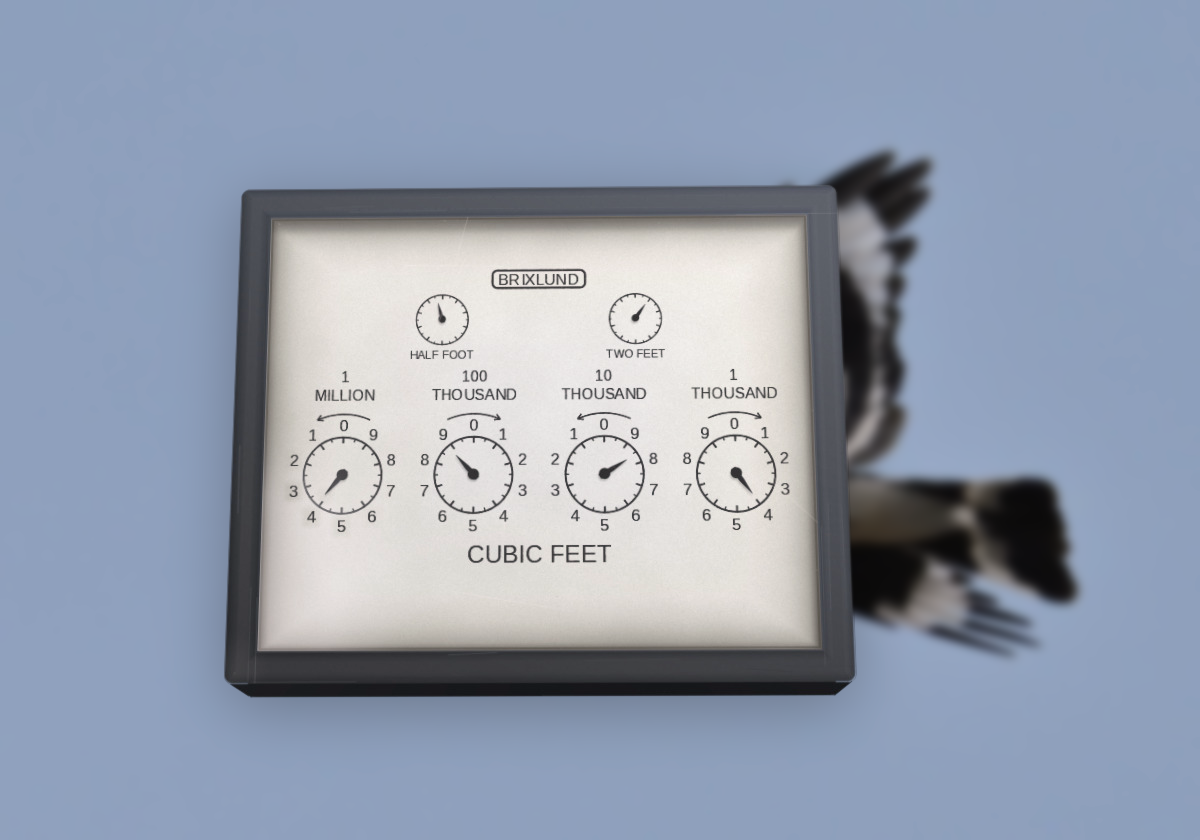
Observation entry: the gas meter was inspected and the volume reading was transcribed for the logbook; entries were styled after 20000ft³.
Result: 388400ft³
